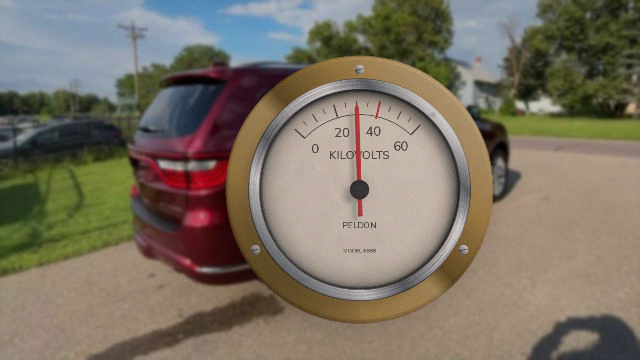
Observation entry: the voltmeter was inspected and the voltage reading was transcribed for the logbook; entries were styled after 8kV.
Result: 30kV
